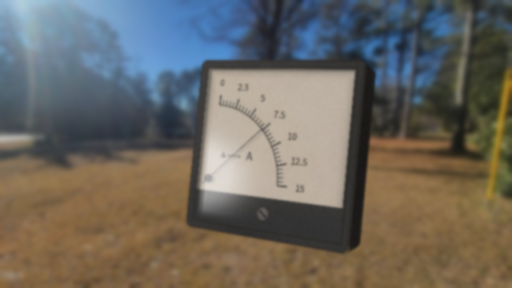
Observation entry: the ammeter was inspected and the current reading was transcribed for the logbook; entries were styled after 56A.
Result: 7.5A
